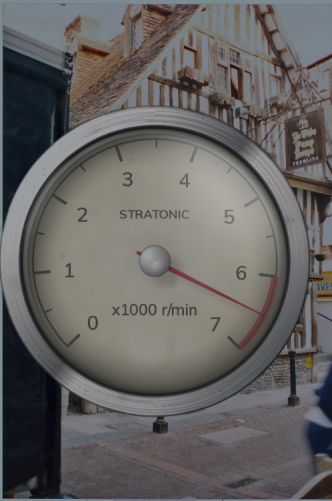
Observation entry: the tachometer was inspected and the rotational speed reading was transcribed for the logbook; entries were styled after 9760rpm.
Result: 6500rpm
